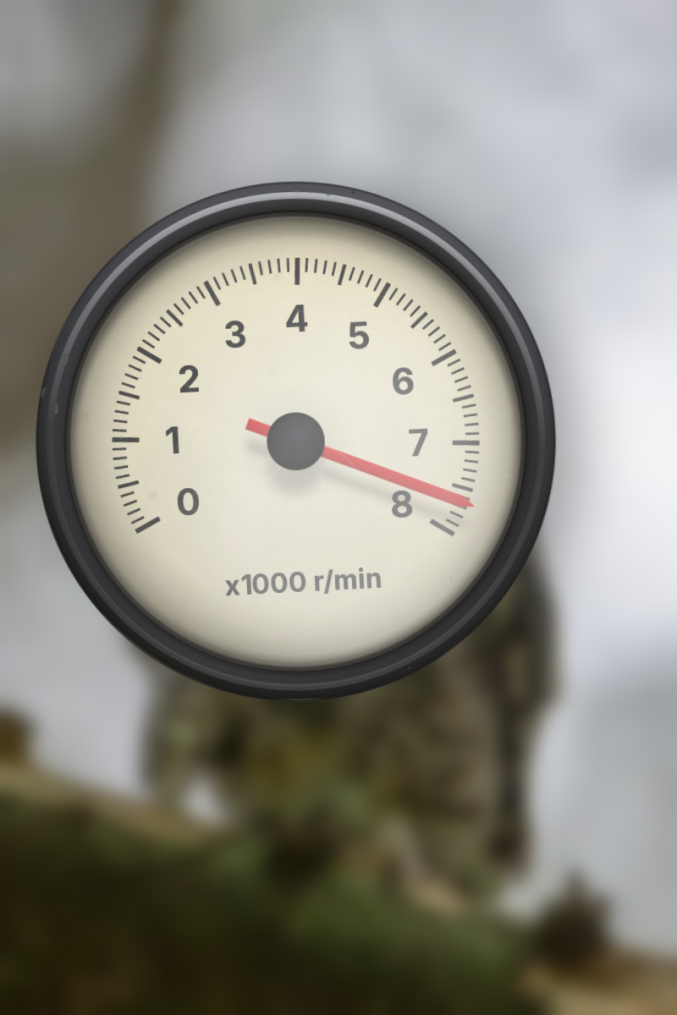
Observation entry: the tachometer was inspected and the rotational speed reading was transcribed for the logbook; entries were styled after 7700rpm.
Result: 7650rpm
